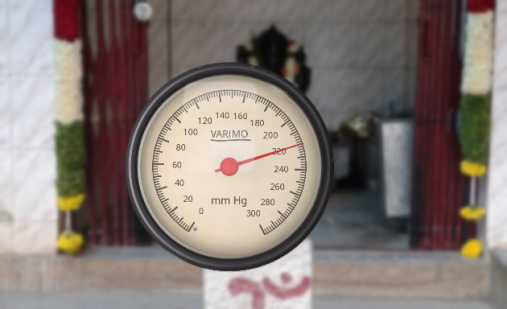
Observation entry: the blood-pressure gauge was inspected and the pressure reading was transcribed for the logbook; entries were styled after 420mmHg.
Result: 220mmHg
